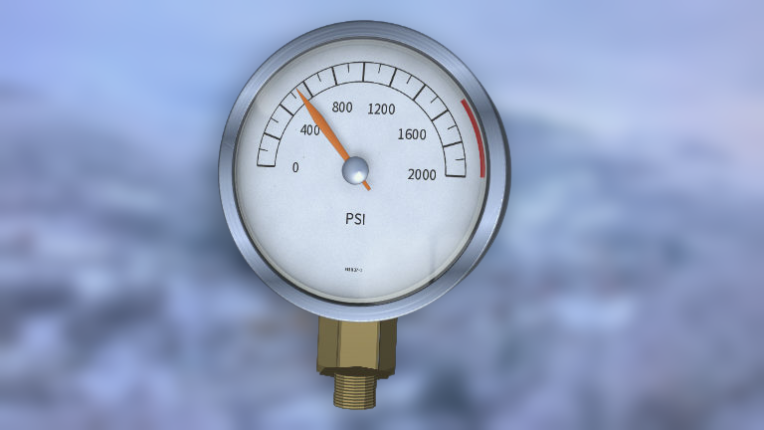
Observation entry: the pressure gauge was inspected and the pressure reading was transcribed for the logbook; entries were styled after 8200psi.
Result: 550psi
